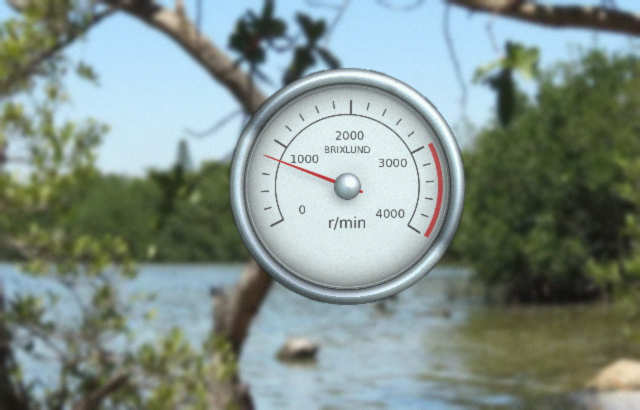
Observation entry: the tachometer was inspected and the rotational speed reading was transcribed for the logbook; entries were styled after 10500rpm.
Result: 800rpm
